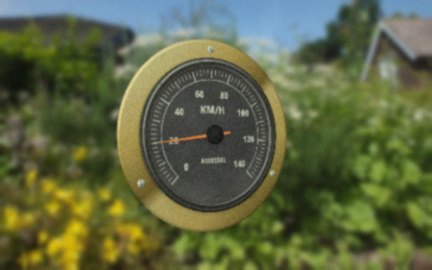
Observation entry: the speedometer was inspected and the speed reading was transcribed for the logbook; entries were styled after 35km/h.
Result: 20km/h
